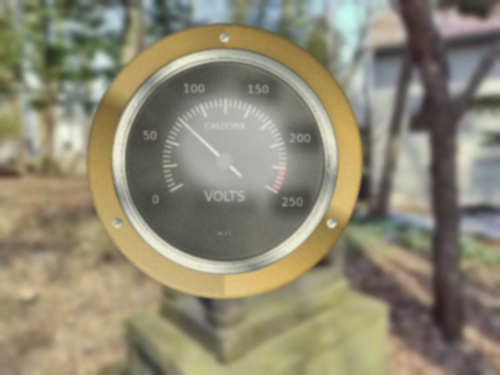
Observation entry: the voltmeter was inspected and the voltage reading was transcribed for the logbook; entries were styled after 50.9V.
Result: 75V
